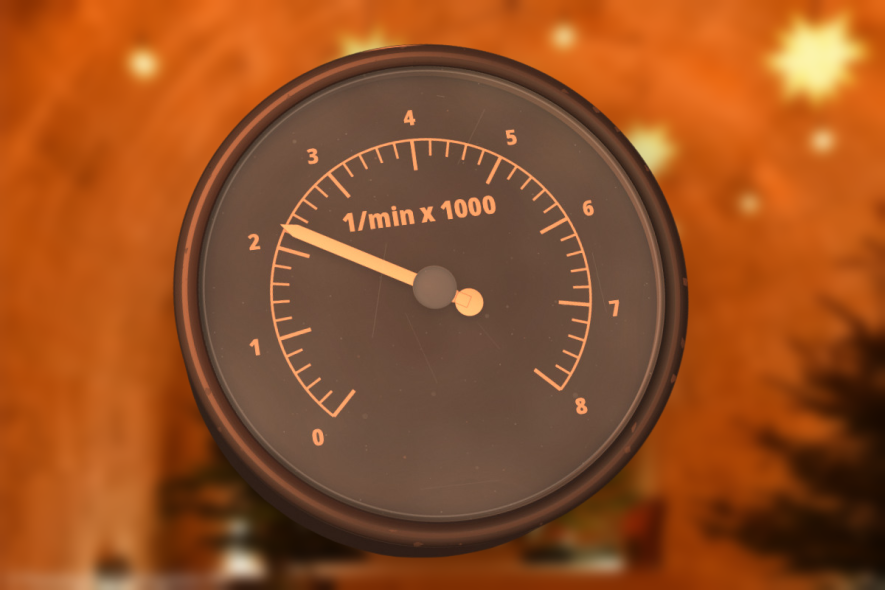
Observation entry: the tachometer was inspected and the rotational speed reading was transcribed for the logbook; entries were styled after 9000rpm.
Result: 2200rpm
